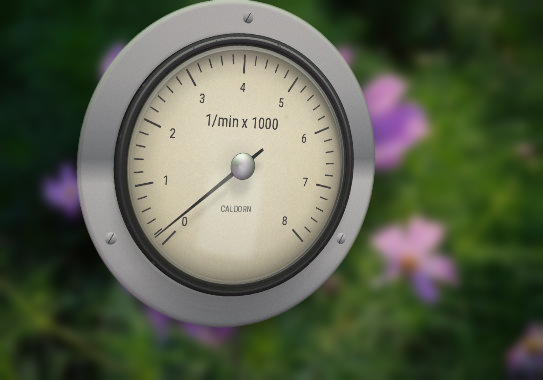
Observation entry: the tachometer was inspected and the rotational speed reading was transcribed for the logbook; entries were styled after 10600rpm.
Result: 200rpm
